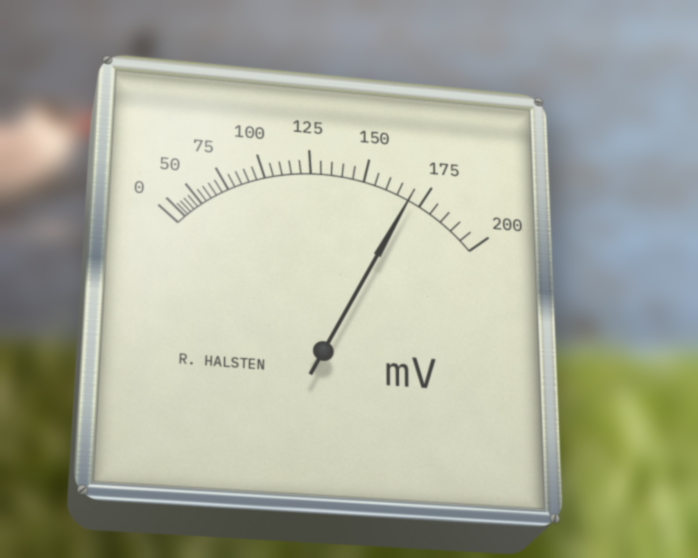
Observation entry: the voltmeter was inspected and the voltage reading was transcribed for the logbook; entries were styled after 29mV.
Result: 170mV
